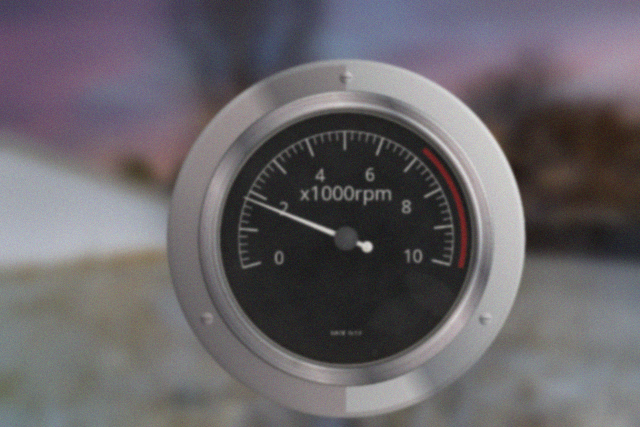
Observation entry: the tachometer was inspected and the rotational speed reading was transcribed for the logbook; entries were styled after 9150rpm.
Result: 1800rpm
